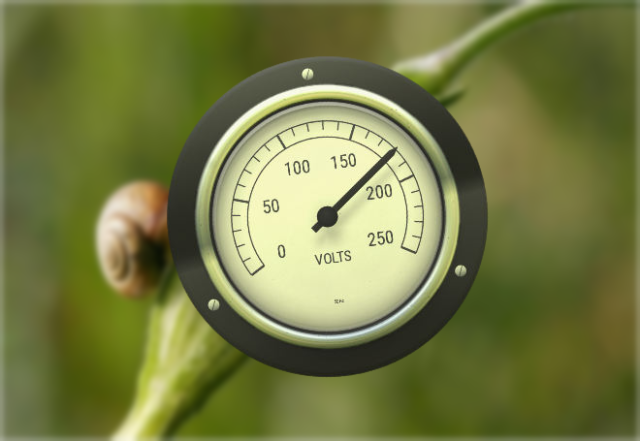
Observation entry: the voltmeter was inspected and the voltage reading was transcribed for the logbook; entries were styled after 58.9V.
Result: 180V
